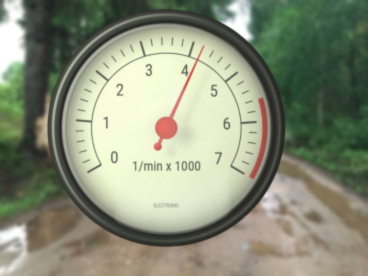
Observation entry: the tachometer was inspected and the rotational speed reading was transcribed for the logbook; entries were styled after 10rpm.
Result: 4200rpm
